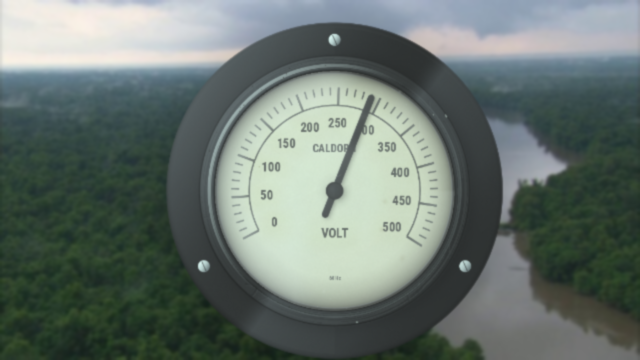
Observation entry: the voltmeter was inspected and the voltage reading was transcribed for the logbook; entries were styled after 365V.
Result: 290V
